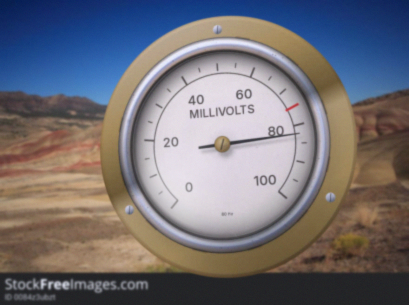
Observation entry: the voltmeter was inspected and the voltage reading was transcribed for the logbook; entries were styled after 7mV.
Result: 82.5mV
